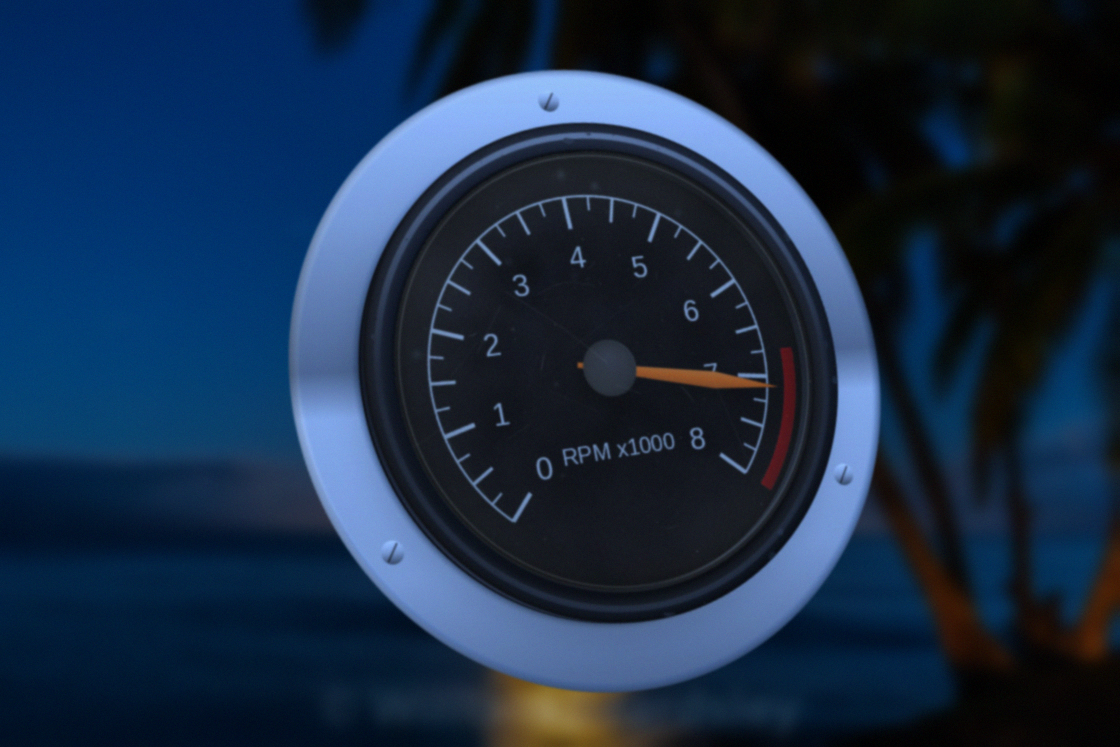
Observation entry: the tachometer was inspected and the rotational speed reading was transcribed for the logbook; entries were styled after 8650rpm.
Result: 7125rpm
